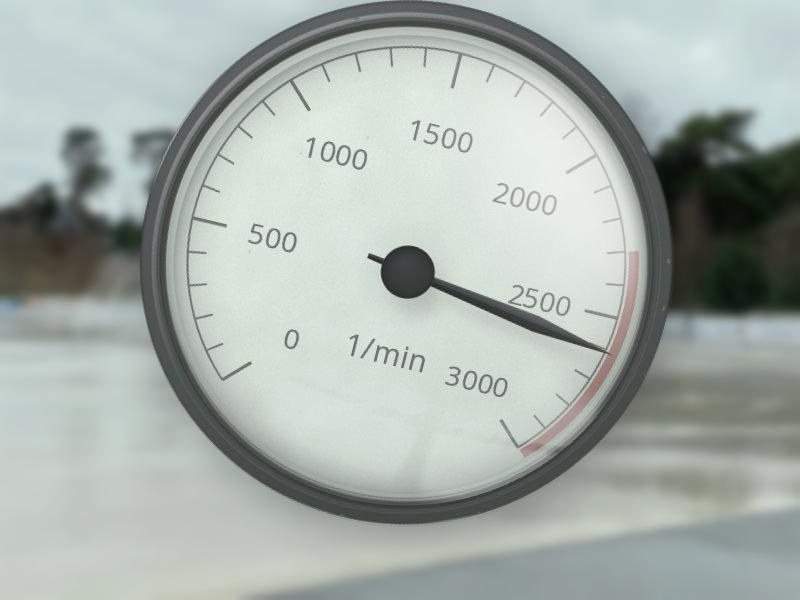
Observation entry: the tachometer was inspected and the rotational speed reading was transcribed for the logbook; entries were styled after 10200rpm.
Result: 2600rpm
